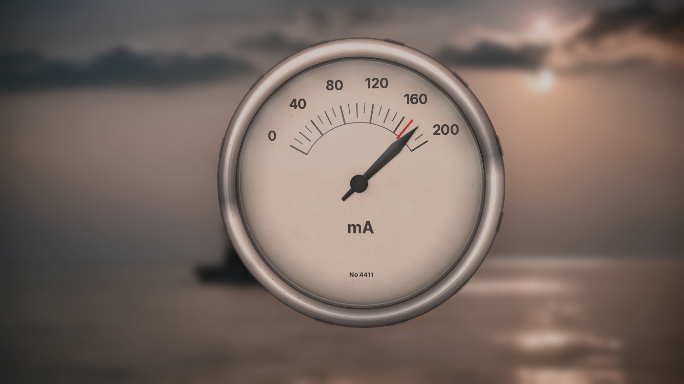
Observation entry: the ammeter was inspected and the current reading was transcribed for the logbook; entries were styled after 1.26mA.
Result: 180mA
